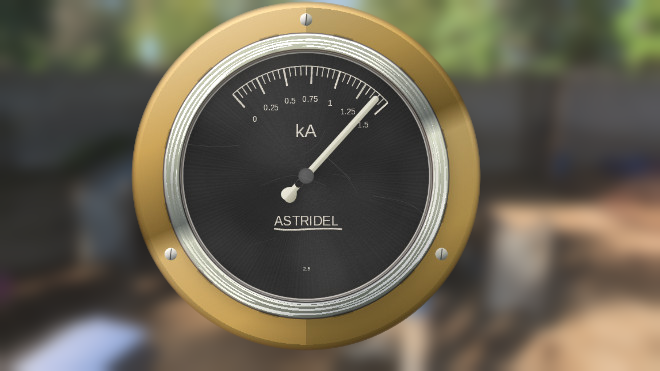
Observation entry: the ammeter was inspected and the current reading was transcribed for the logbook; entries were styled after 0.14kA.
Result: 1.4kA
